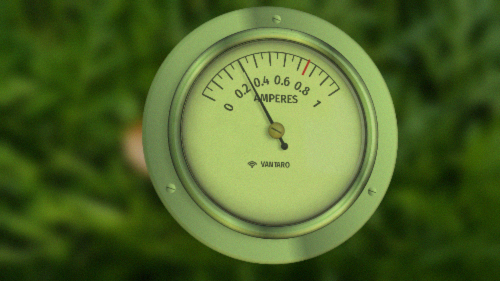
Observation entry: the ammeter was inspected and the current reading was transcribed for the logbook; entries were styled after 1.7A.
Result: 0.3A
